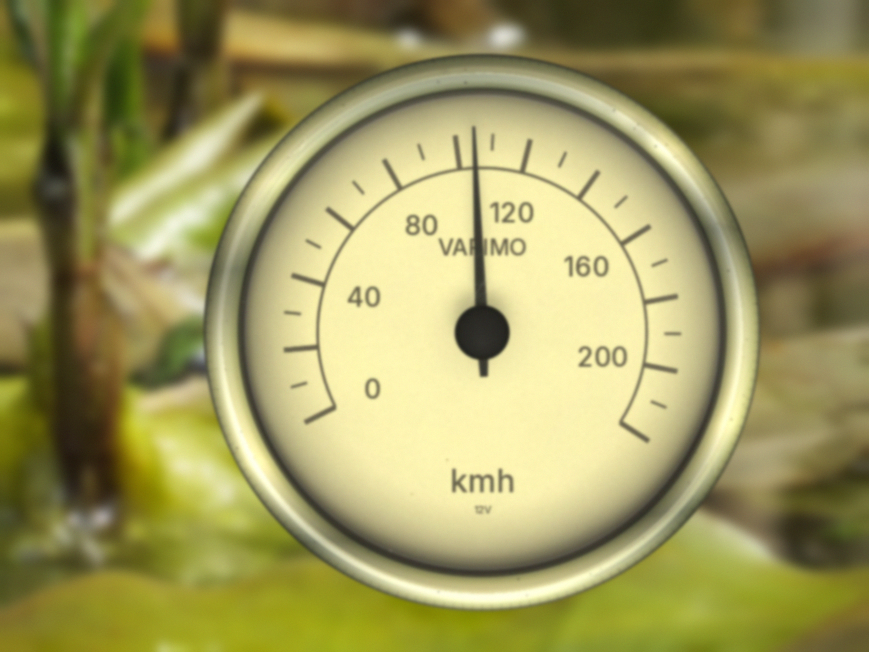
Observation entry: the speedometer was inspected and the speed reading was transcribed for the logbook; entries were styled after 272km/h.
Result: 105km/h
